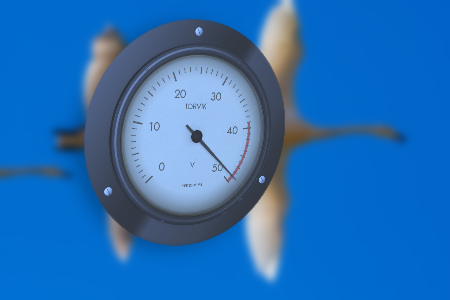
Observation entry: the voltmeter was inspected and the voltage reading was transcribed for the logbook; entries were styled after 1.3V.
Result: 49V
